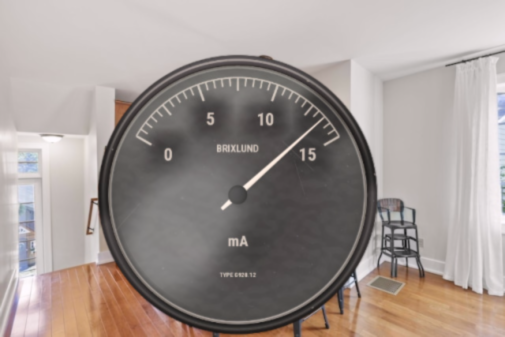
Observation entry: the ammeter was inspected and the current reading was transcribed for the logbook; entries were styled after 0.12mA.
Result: 13.5mA
